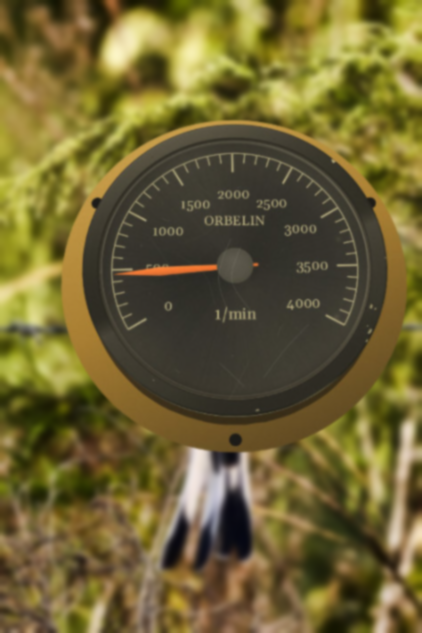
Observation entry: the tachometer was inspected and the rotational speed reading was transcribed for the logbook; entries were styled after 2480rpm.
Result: 450rpm
